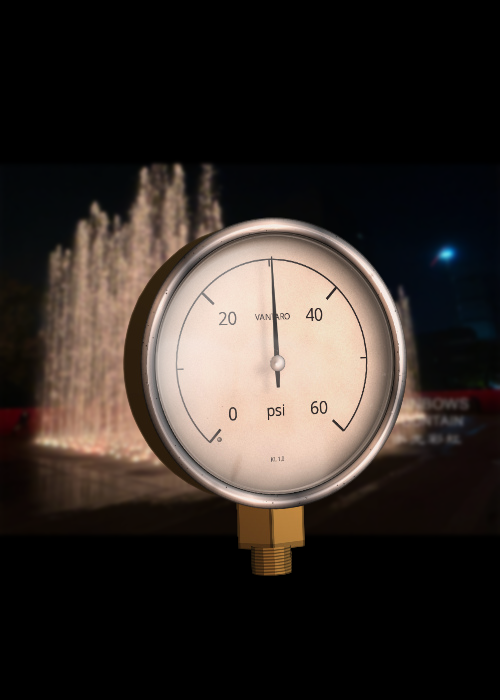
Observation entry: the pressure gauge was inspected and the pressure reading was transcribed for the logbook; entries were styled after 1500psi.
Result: 30psi
